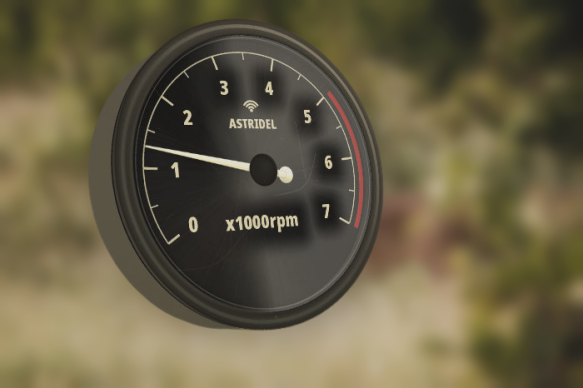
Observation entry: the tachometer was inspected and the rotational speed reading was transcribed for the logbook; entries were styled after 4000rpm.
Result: 1250rpm
